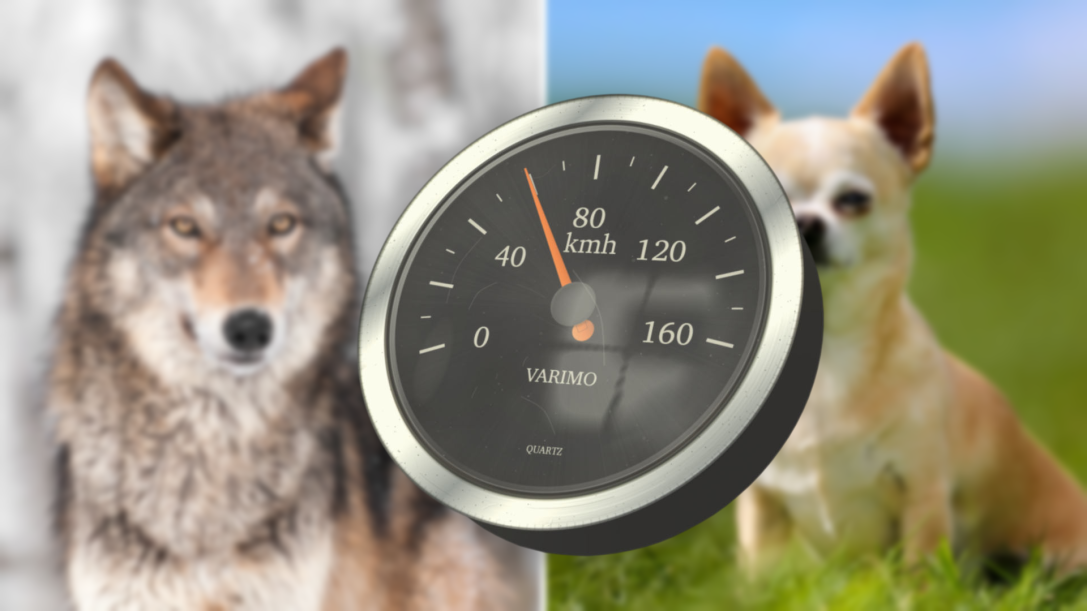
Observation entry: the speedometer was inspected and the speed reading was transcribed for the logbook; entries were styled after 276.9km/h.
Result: 60km/h
